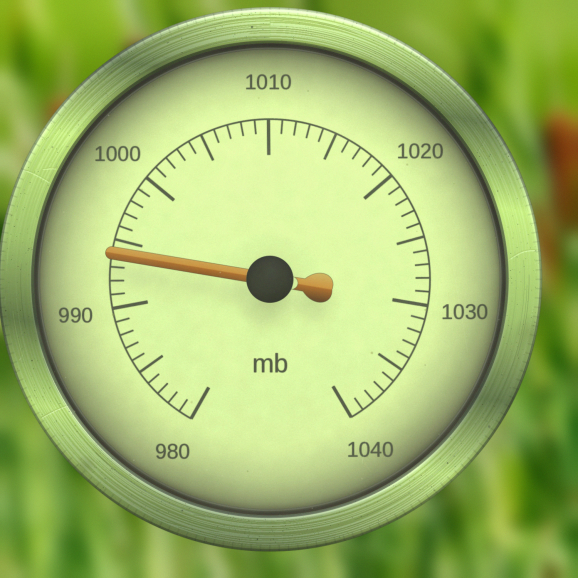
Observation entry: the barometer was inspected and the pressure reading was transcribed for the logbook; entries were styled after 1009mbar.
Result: 994mbar
